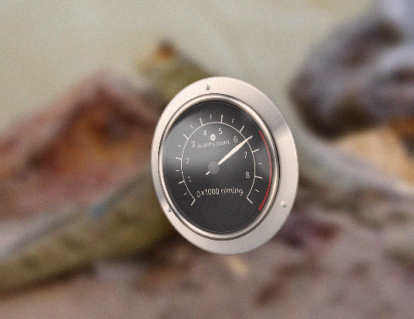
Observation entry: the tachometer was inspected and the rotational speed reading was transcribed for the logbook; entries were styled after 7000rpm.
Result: 6500rpm
